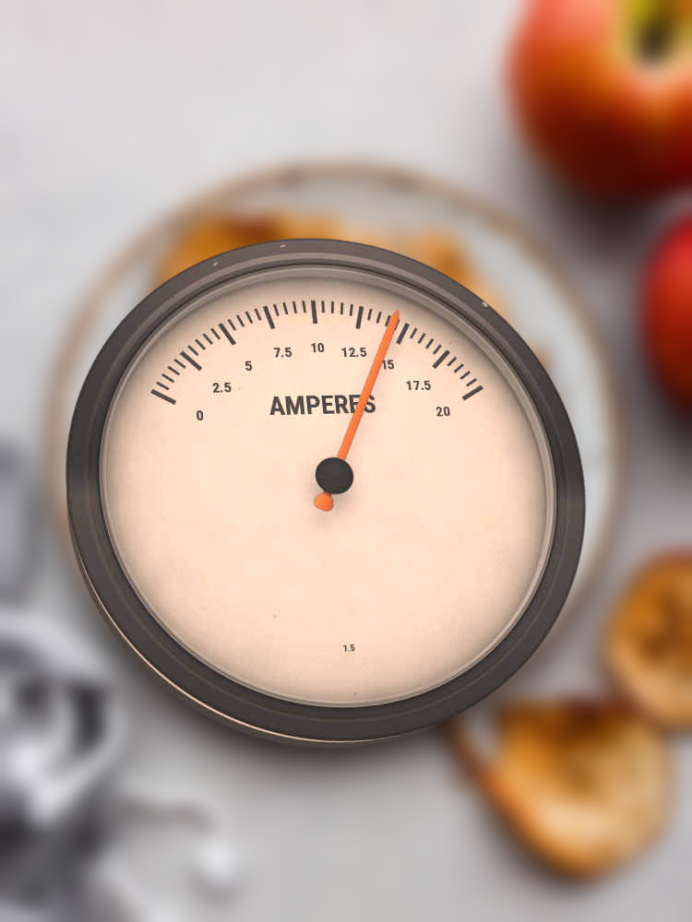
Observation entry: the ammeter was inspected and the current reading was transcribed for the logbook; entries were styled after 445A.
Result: 14.25A
